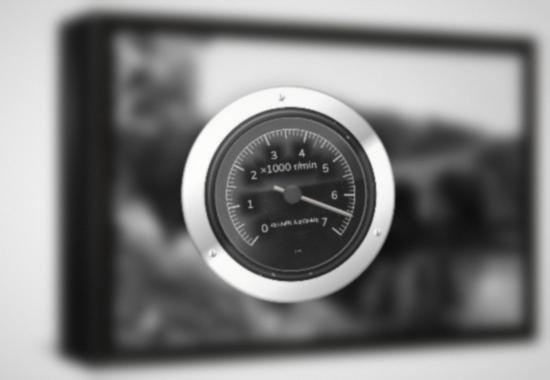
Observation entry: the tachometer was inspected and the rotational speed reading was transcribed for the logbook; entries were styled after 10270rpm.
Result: 6500rpm
